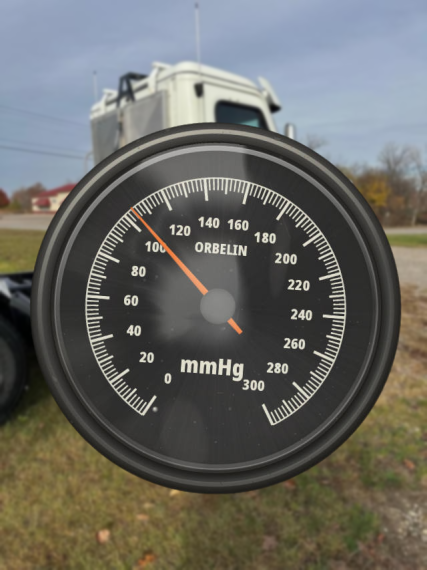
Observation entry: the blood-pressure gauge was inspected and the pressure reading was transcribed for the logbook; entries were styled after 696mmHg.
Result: 104mmHg
